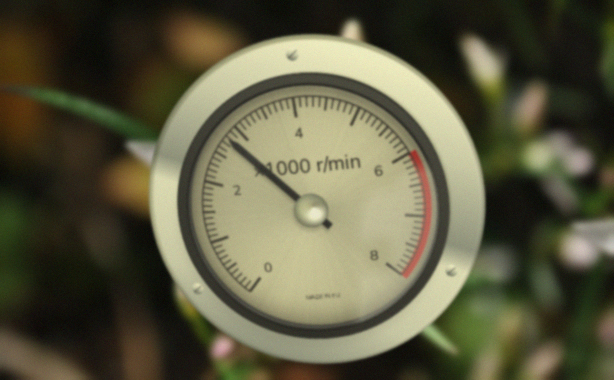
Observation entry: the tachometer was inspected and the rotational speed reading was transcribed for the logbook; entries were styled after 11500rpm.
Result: 2800rpm
